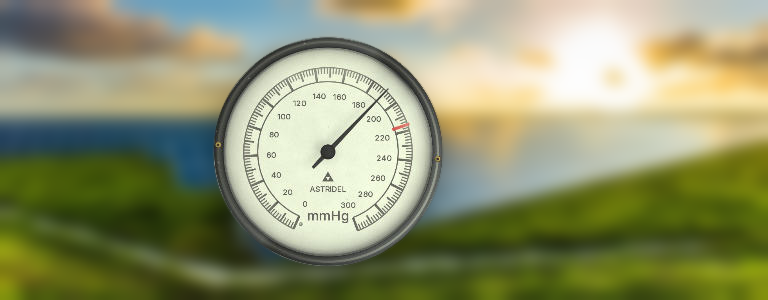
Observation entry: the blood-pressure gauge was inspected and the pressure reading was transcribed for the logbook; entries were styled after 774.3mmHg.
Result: 190mmHg
